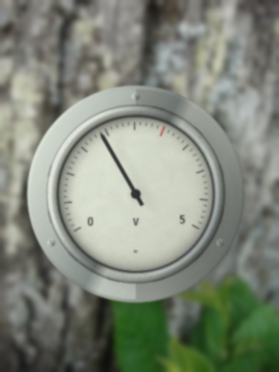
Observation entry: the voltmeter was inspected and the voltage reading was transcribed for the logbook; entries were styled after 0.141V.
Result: 1.9V
